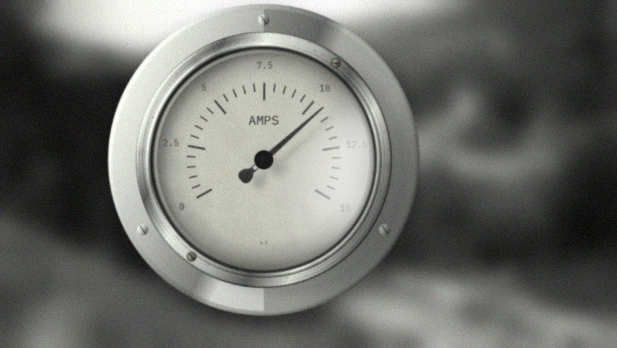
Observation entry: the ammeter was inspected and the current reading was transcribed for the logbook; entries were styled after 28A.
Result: 10.5A
